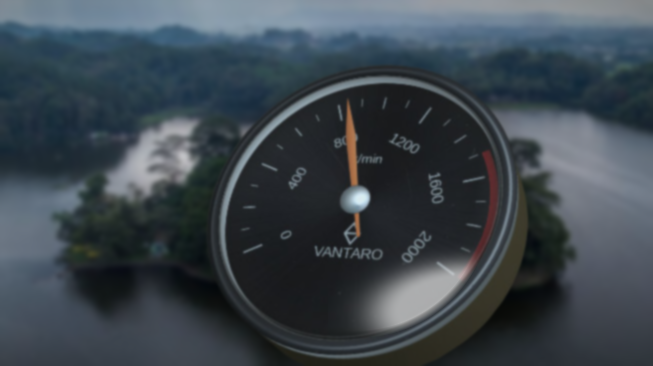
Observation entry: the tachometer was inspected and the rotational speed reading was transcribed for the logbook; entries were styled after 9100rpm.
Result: 850rpm
